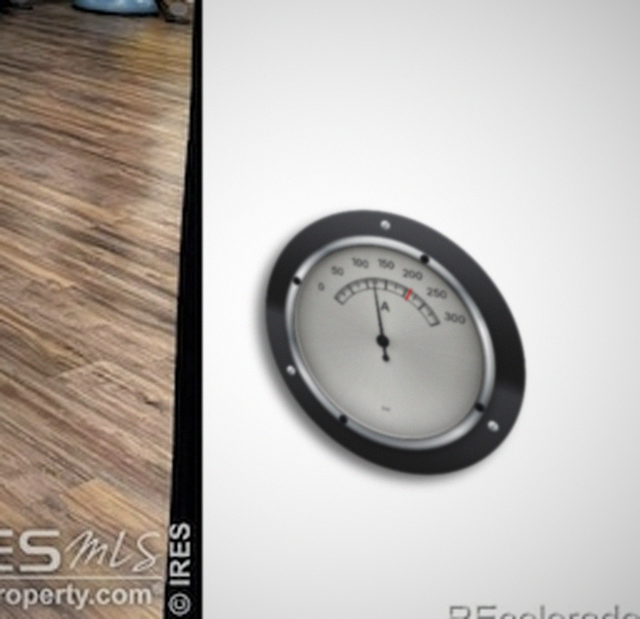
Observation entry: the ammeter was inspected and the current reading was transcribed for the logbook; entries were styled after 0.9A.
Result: 125A
